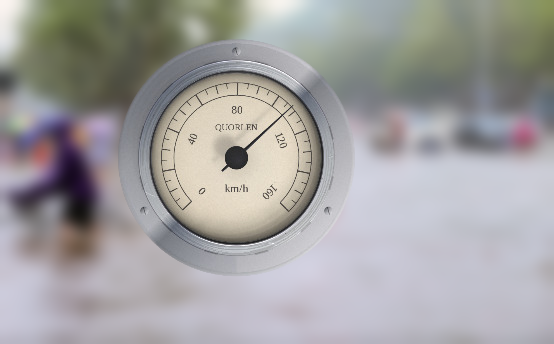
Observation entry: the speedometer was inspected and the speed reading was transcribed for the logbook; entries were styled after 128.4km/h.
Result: 107.5km/h
